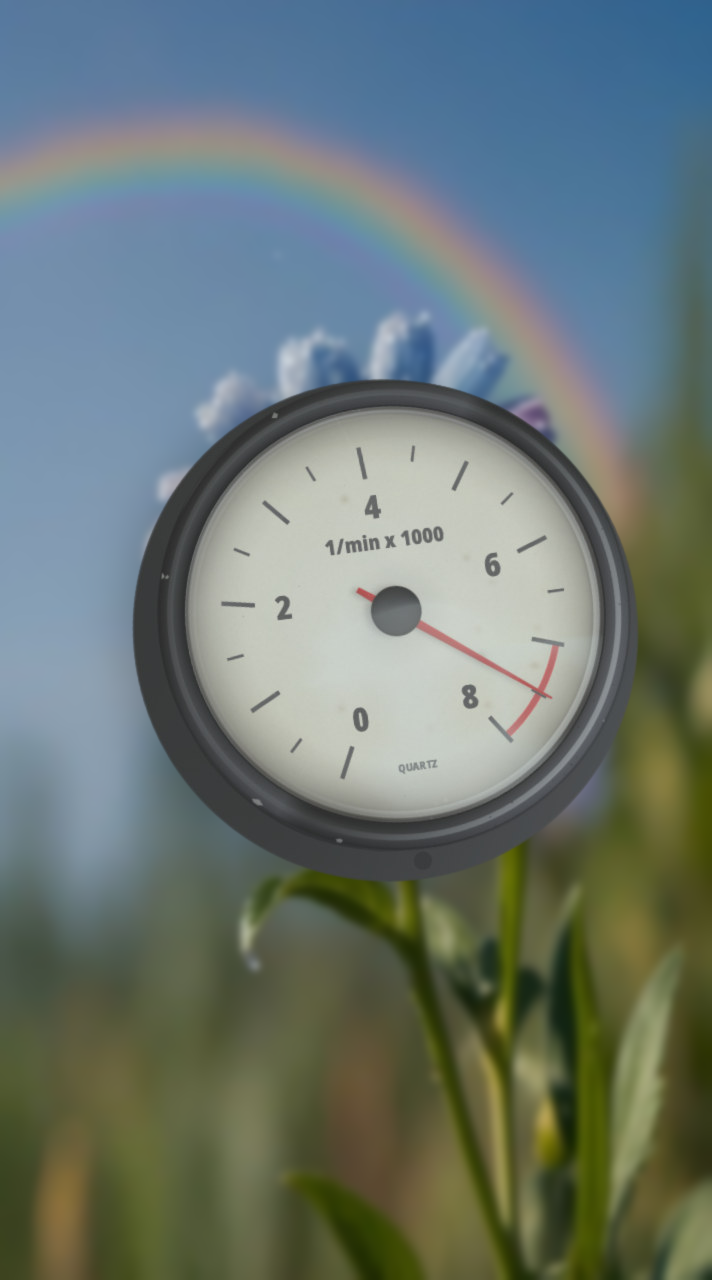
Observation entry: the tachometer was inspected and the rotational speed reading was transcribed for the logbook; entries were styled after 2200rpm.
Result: 7500rpm
